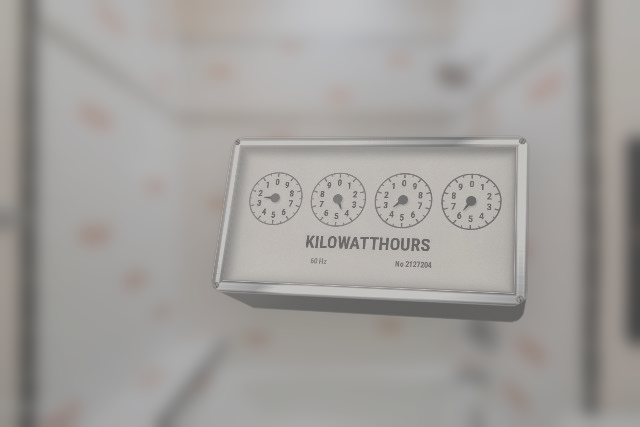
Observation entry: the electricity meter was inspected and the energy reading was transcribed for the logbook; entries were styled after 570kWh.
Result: 2436kWh
